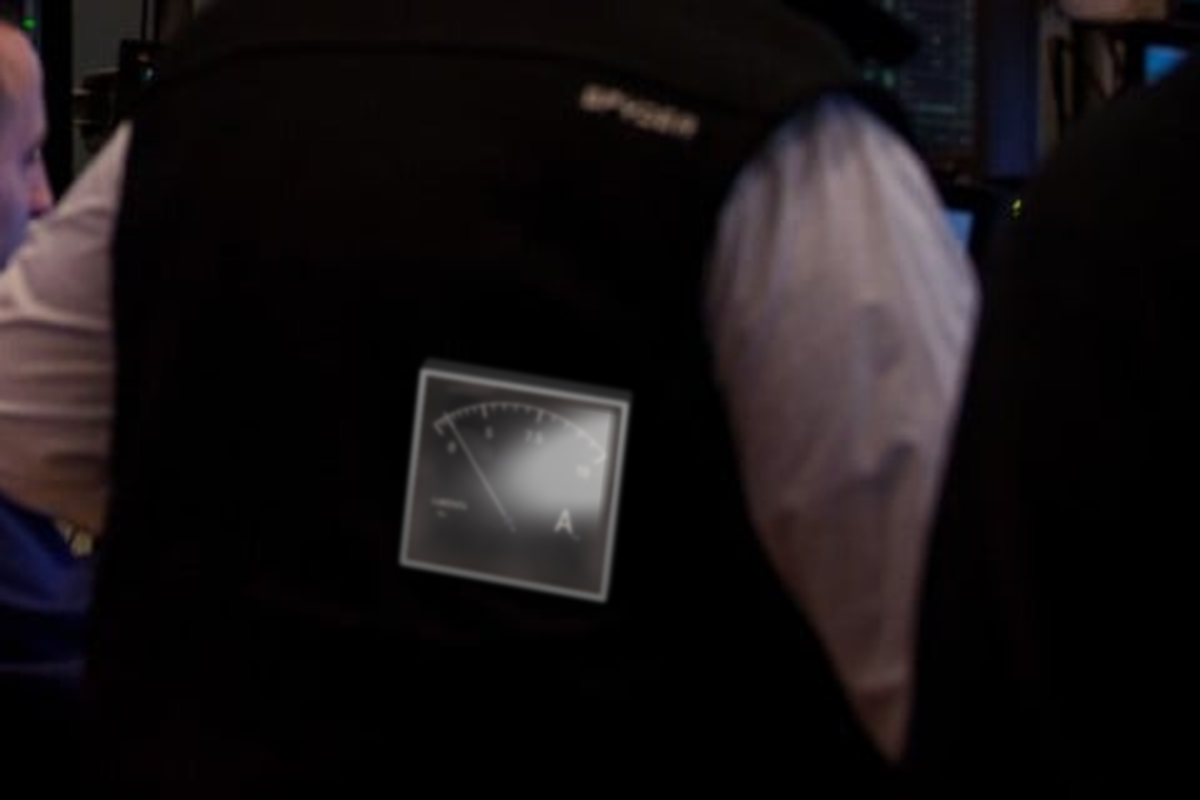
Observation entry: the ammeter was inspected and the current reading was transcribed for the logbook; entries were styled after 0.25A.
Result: 2.5A
